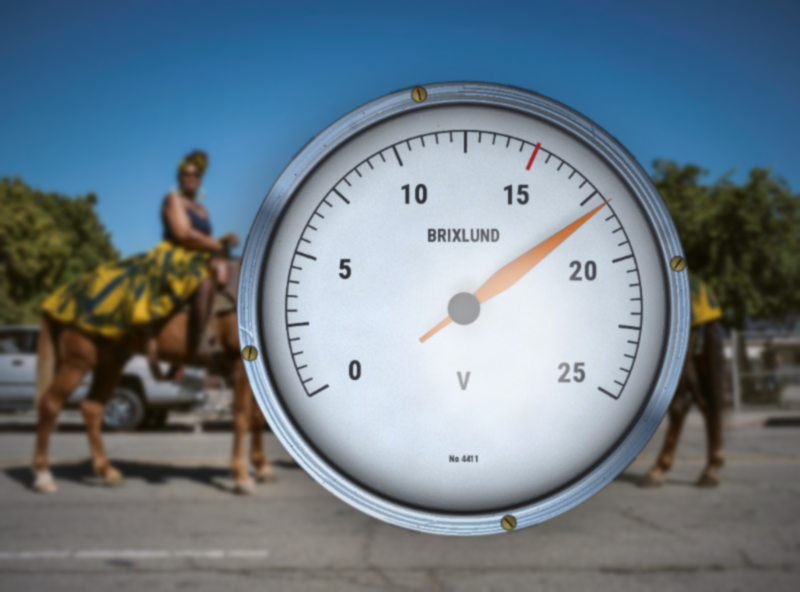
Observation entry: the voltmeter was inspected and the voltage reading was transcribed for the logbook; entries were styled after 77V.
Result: 18V
